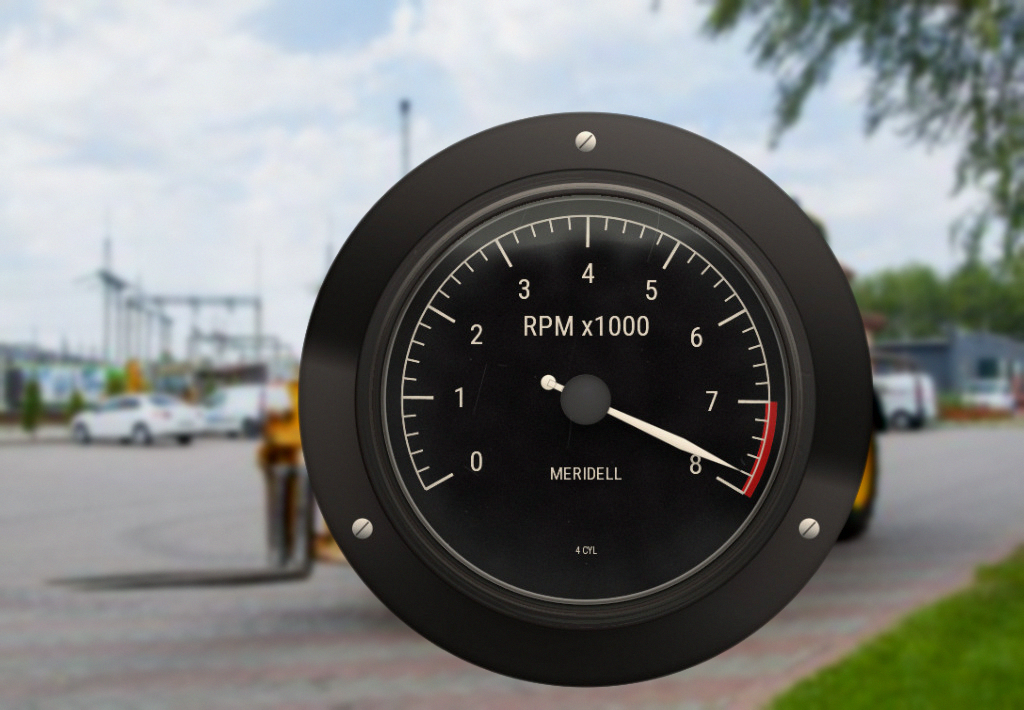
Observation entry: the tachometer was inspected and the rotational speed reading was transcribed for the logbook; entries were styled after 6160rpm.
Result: 7800rpm
